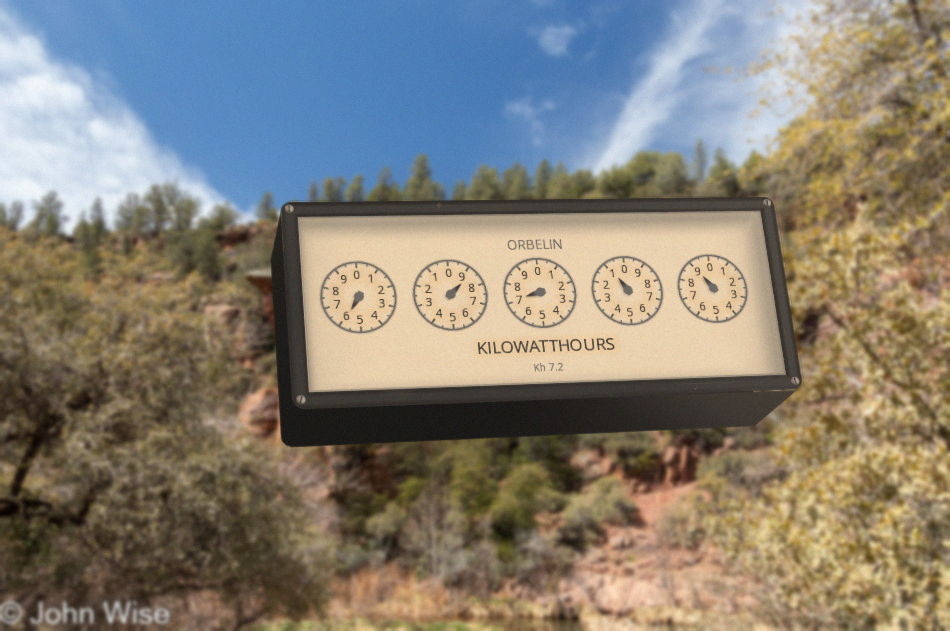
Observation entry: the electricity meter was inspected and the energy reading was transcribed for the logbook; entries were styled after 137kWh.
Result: 58709kWh
